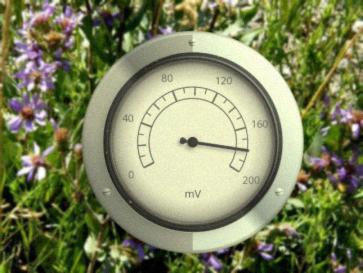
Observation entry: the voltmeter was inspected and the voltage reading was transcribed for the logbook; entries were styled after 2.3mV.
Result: 180mV
